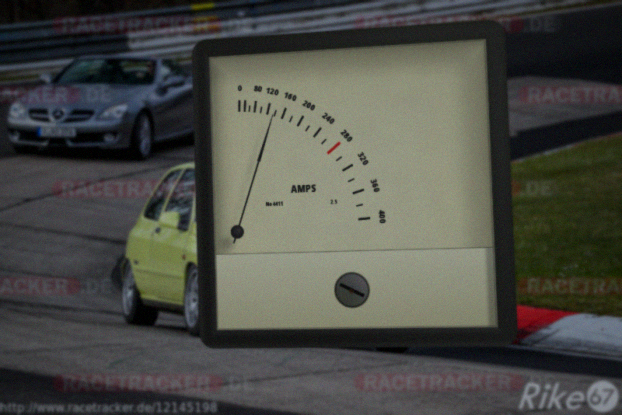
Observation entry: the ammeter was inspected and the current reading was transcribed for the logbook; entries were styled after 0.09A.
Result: 140A
